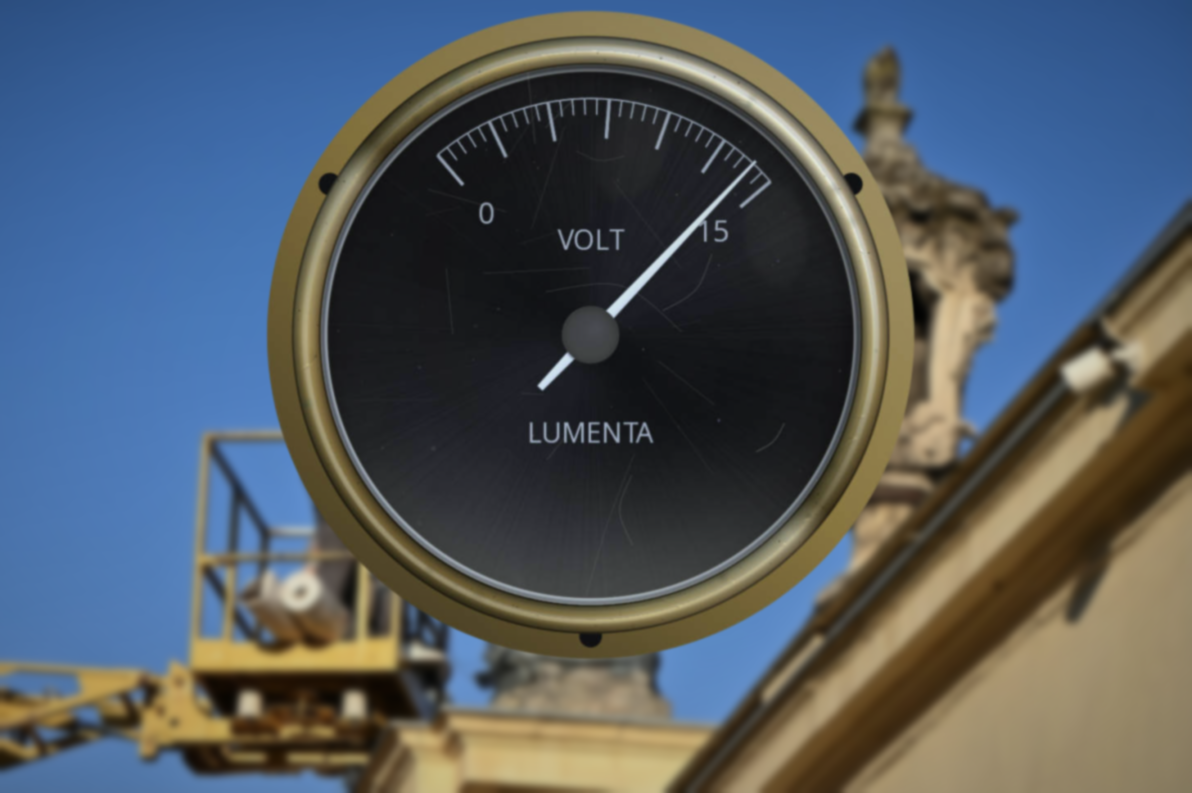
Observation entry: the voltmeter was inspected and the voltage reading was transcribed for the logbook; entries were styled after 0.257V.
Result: 14V
